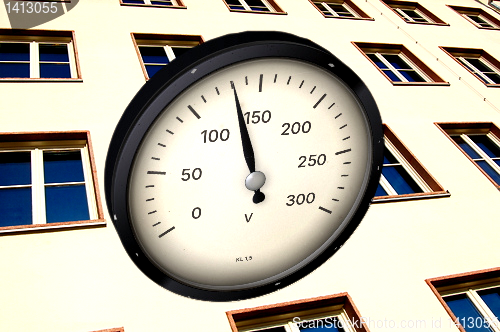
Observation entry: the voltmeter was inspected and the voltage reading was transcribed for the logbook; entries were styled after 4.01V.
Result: 130V
